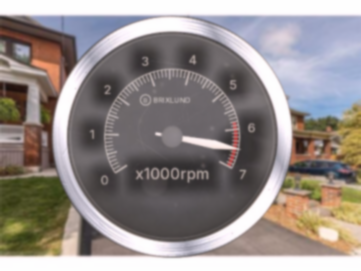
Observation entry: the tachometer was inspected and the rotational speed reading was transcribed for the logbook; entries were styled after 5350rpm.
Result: 6500rpm
